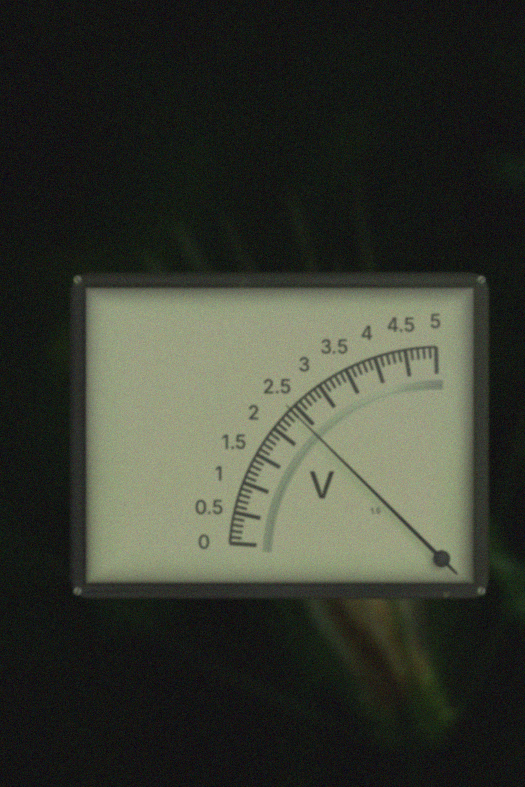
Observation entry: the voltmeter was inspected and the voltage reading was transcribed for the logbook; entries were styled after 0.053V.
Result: 2.4V
